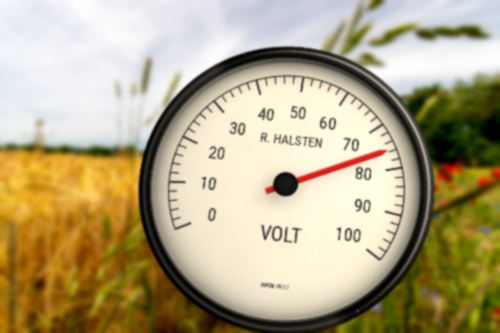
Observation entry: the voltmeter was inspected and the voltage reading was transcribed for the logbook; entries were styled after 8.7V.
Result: 76V
